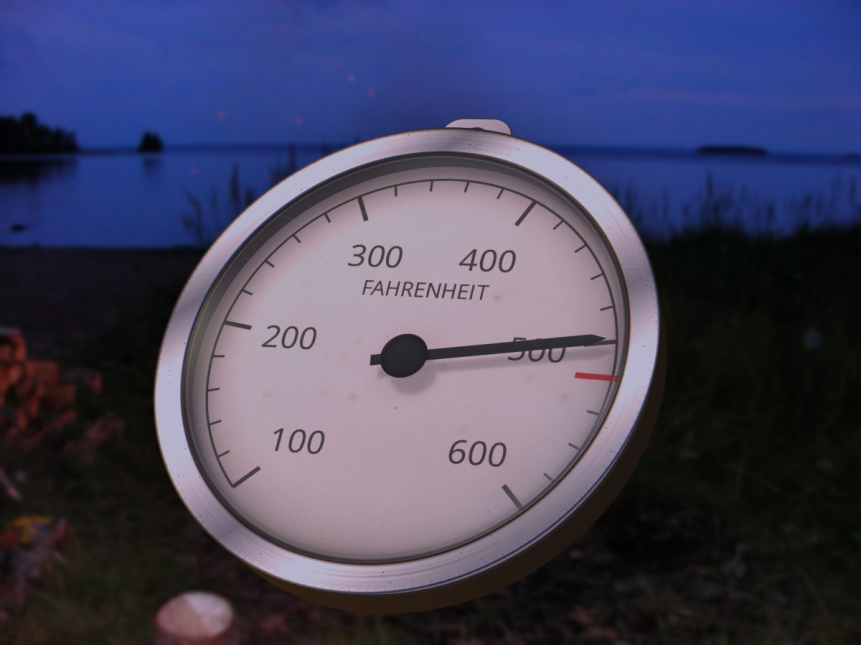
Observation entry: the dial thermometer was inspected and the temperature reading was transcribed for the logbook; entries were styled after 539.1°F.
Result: 500°F
